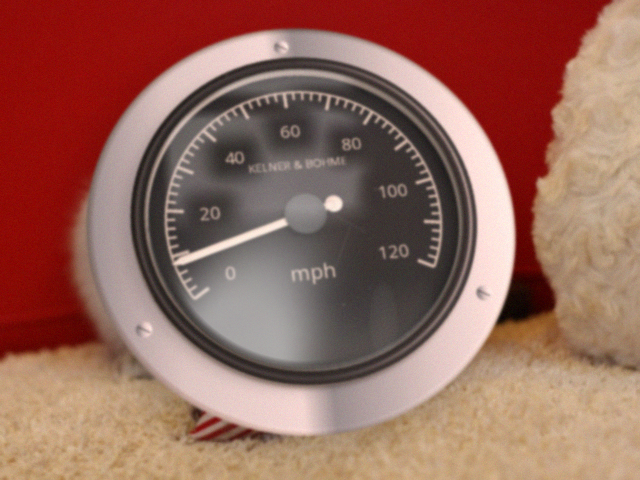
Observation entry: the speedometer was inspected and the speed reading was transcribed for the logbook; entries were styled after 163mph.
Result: 8mph
